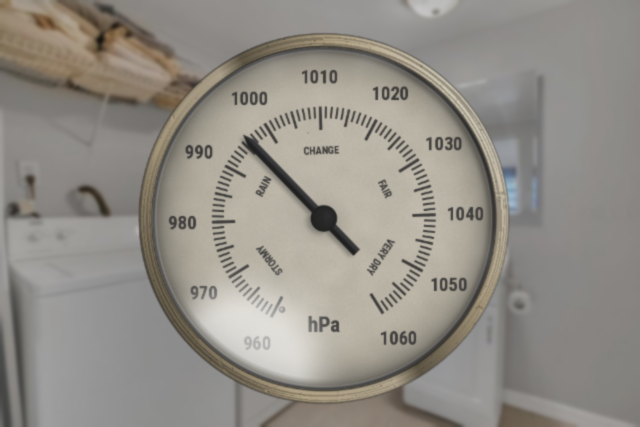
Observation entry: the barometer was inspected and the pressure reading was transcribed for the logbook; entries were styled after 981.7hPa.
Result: 996hPa
